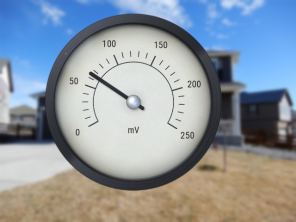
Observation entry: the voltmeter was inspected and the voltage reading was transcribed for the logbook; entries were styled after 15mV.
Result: 65mV
